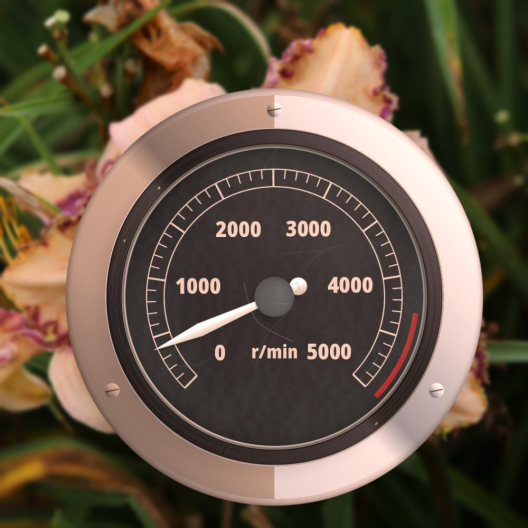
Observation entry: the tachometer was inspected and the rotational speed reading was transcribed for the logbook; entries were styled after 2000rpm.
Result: 400rpm
